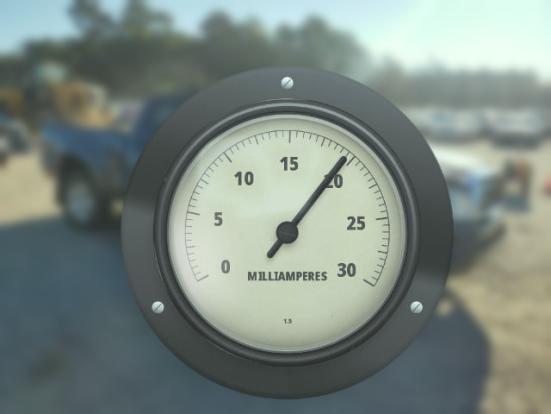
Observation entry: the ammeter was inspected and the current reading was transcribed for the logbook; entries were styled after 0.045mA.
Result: 19.5mA
